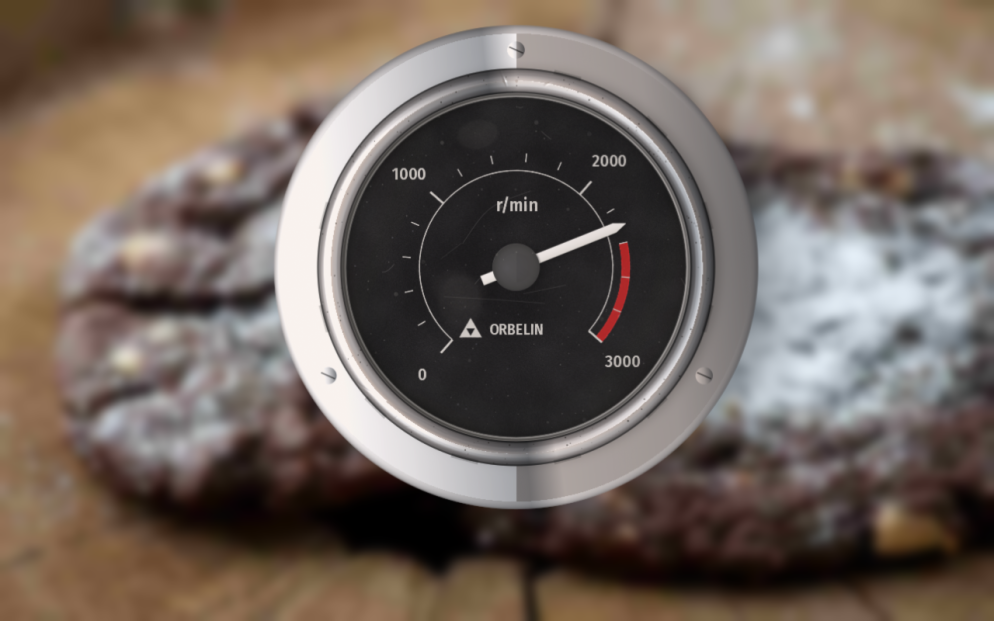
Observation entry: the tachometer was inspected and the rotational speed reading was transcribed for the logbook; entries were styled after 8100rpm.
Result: 2300rpm
